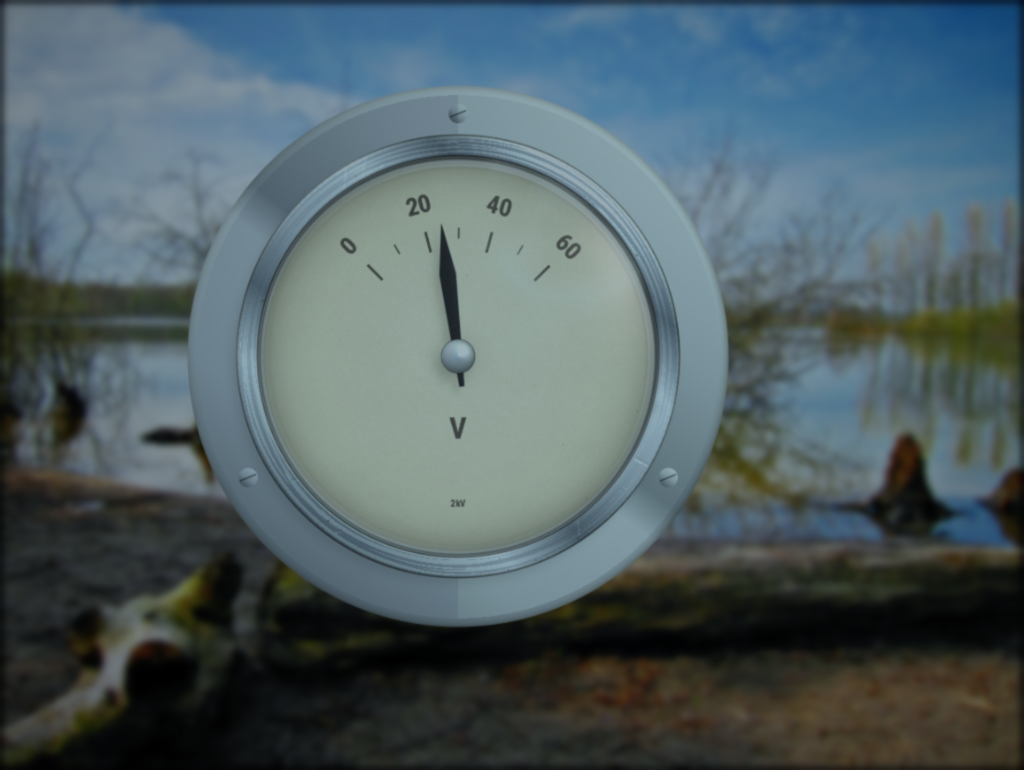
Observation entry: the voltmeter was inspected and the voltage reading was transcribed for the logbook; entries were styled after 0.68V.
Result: 25V
